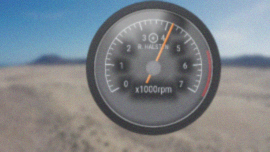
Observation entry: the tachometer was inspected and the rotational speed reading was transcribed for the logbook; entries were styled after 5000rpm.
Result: 4200rpm
